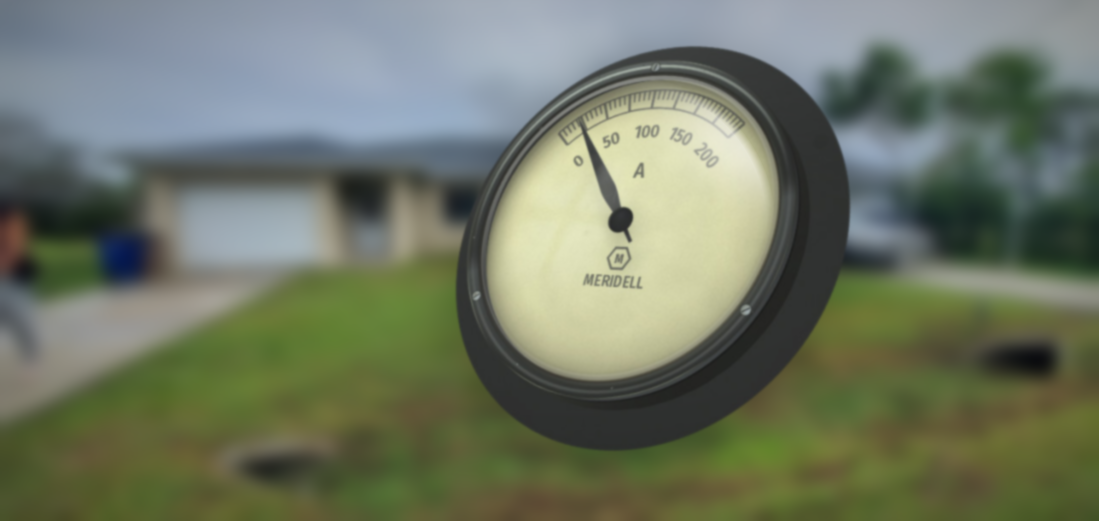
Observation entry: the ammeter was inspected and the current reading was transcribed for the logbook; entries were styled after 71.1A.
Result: 25A
